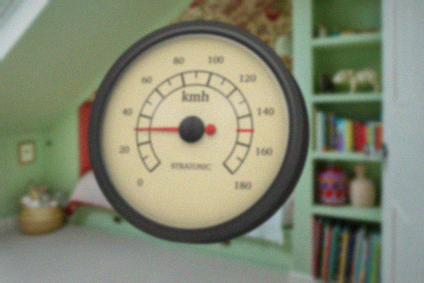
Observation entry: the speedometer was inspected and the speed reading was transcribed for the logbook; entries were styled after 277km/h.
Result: 30km/h
